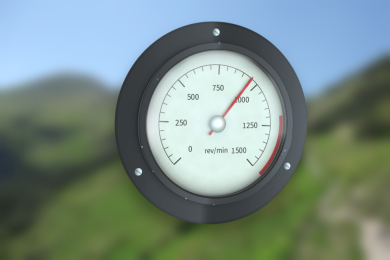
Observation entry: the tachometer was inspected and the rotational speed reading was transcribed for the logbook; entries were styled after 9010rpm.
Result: 950rpm
